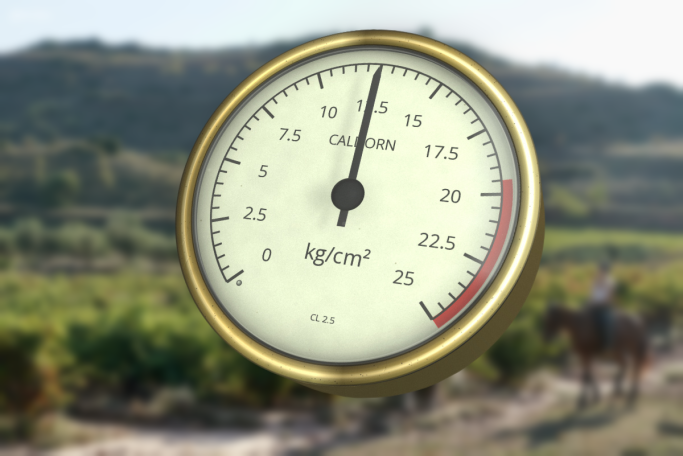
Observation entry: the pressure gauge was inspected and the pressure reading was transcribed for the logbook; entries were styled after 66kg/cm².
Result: 12.5kg/cm²
